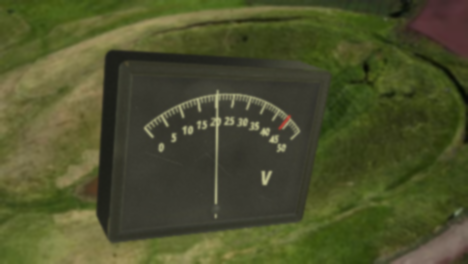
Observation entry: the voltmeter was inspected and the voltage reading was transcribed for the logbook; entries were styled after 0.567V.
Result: 20V
